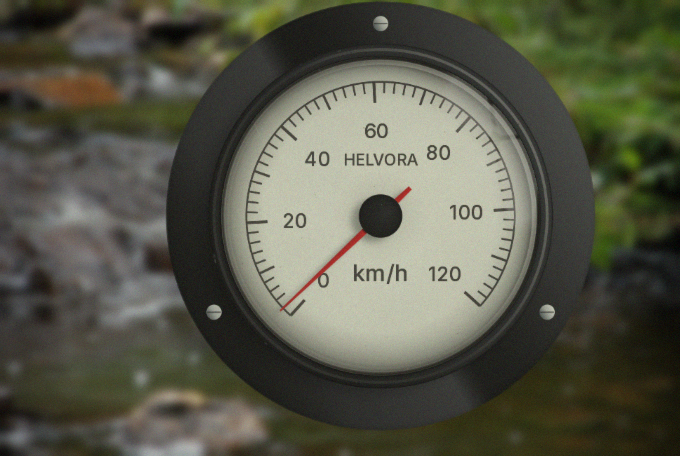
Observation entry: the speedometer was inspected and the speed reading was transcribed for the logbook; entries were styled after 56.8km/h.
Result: 2km/h
